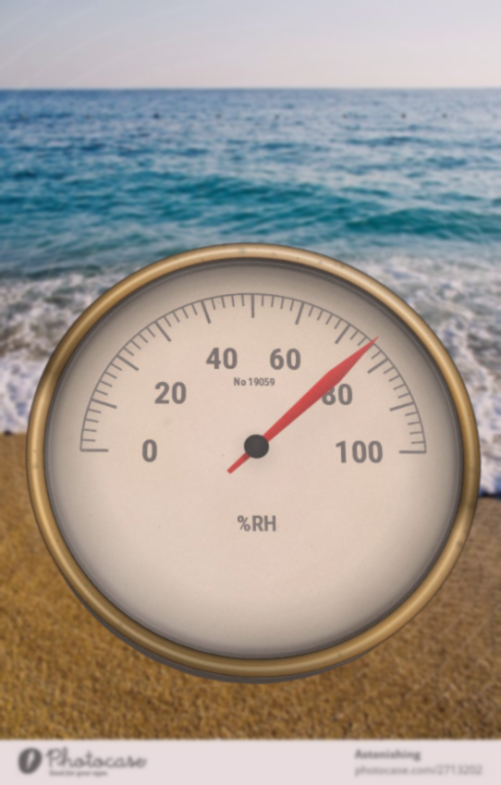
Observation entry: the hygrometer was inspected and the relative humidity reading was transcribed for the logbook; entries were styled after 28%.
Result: 76%
